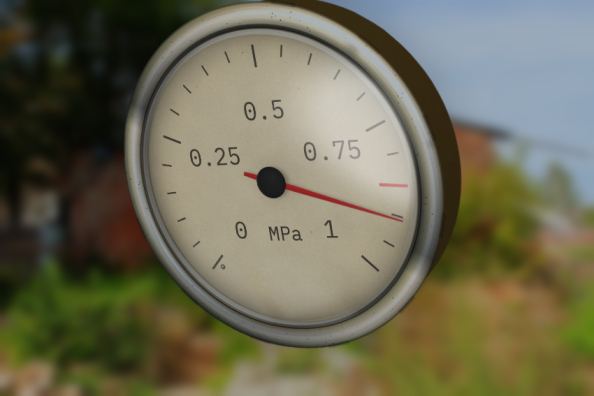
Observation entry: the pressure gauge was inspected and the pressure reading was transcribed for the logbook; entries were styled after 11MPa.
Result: 0.9MPa
